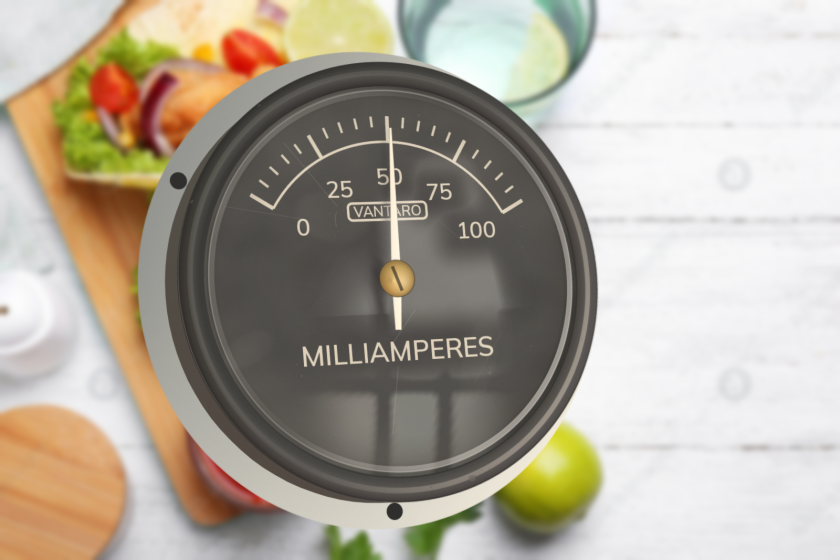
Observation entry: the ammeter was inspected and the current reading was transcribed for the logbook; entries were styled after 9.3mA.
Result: 50mA
